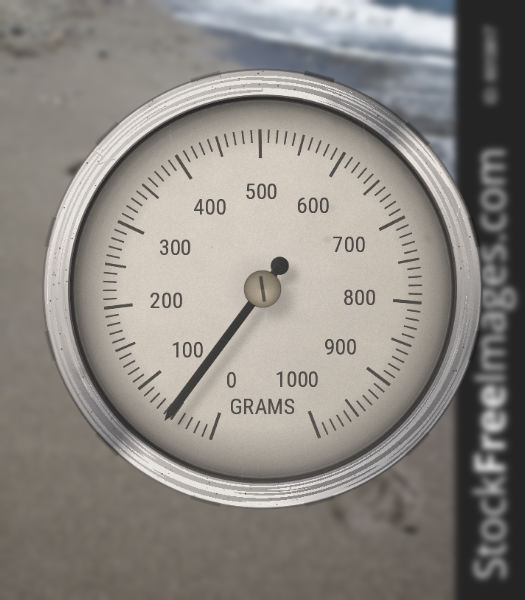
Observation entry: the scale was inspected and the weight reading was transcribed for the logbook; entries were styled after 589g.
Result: 55g
